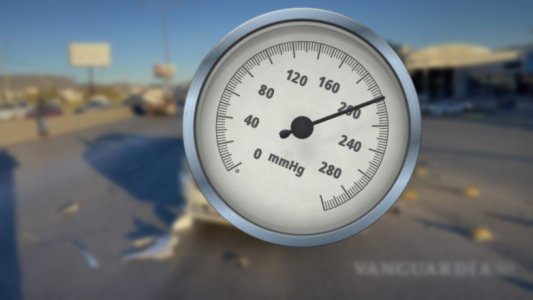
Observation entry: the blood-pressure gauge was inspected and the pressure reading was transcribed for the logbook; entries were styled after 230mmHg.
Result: 200mmHg
